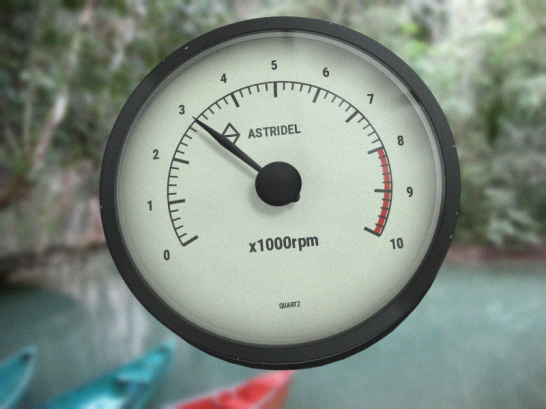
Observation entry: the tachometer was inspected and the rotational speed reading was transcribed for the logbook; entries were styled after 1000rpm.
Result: 3000rpm
